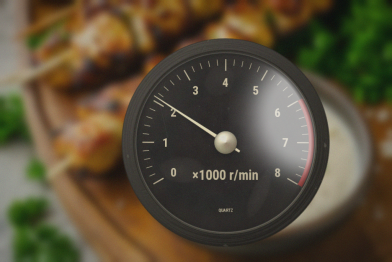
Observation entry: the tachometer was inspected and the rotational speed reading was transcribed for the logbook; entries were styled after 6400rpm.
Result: 2100rpm
